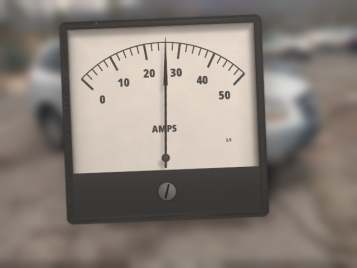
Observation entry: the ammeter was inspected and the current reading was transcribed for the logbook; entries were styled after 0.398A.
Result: 26A
